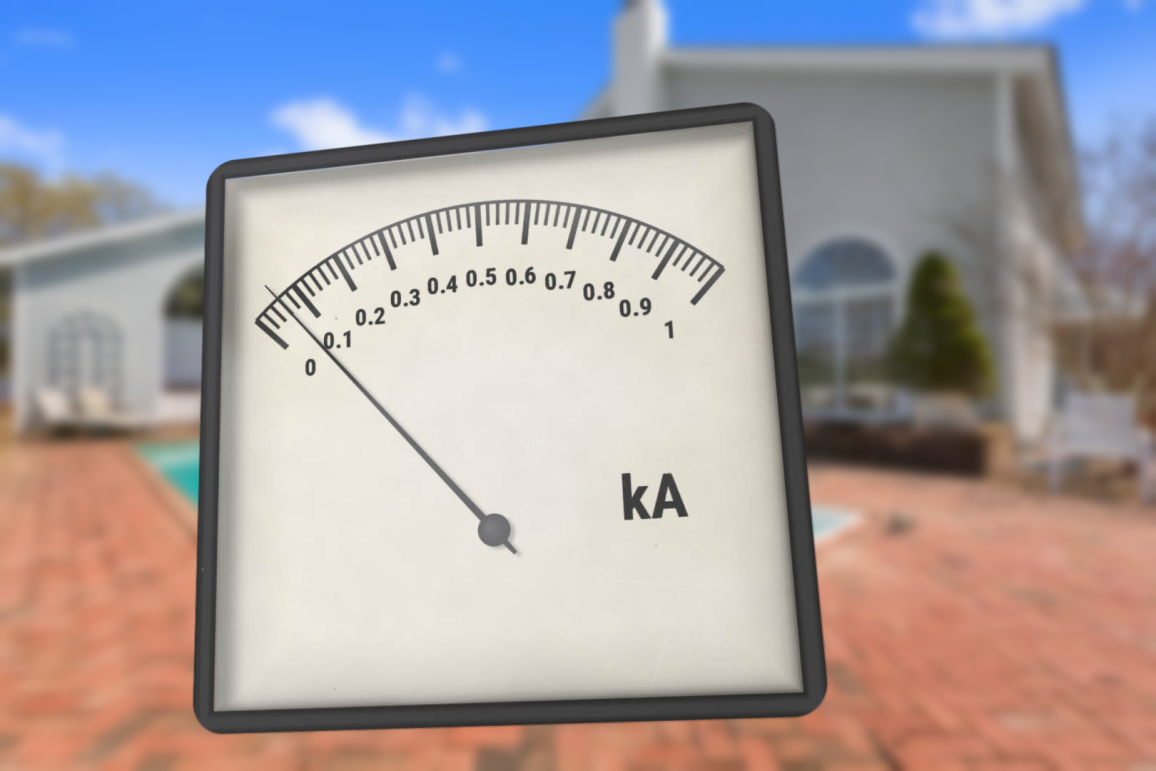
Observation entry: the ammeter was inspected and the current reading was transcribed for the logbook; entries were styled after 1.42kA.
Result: 0.06kA
